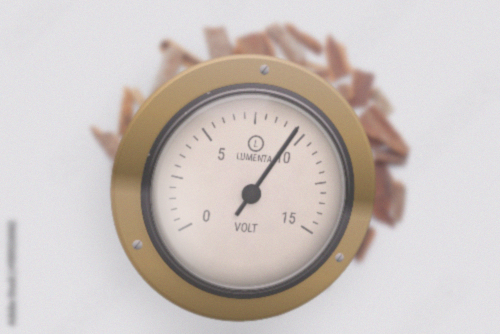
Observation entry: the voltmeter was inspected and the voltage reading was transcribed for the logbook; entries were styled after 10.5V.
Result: 9.5V
